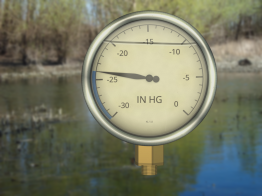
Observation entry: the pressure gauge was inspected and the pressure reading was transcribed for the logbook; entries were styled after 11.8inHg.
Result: -24inHg
